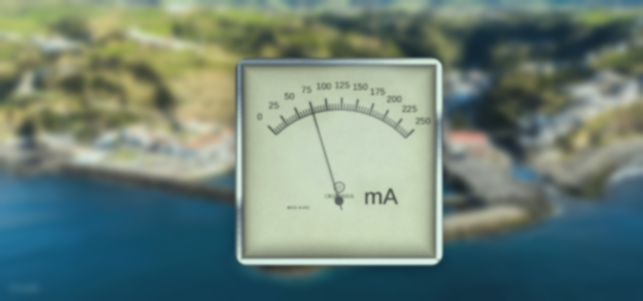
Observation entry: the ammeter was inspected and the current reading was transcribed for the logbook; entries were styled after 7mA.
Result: 75mA
